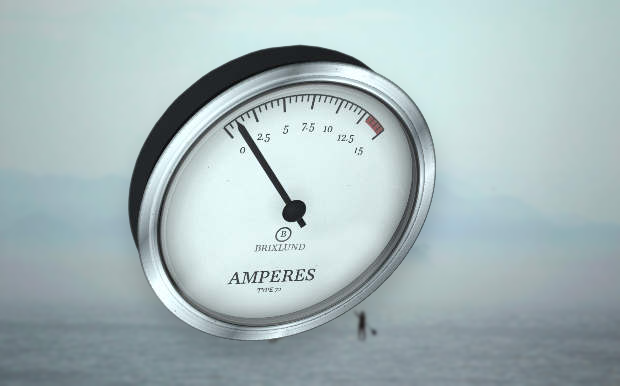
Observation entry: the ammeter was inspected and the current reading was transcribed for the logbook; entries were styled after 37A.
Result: 1A
